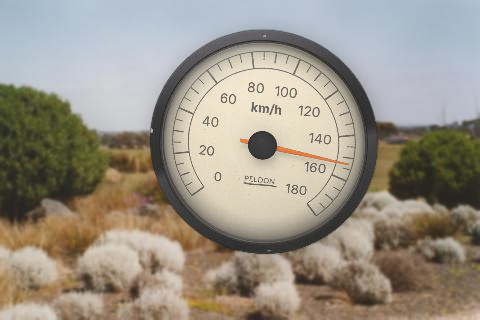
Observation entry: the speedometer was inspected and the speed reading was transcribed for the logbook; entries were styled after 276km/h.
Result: 152.5km/h
